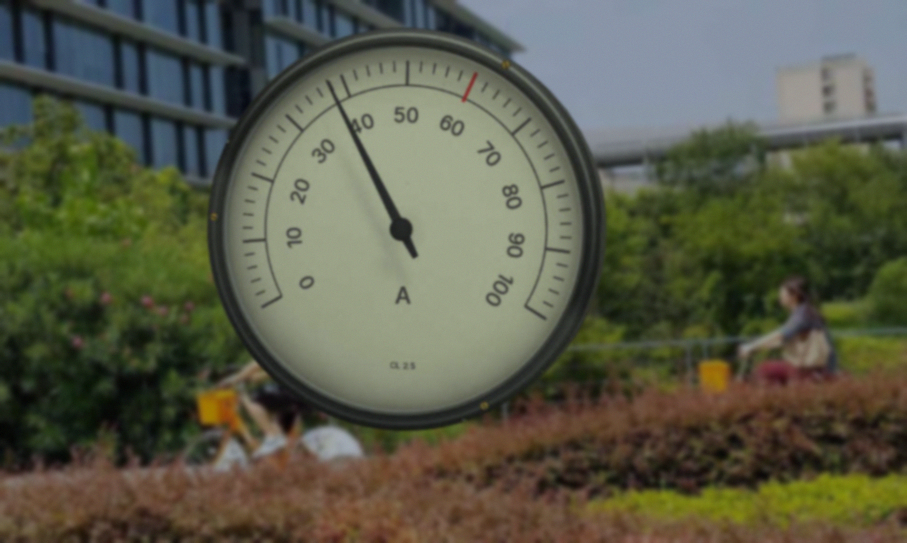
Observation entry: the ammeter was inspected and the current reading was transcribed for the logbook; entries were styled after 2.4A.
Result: 38A
